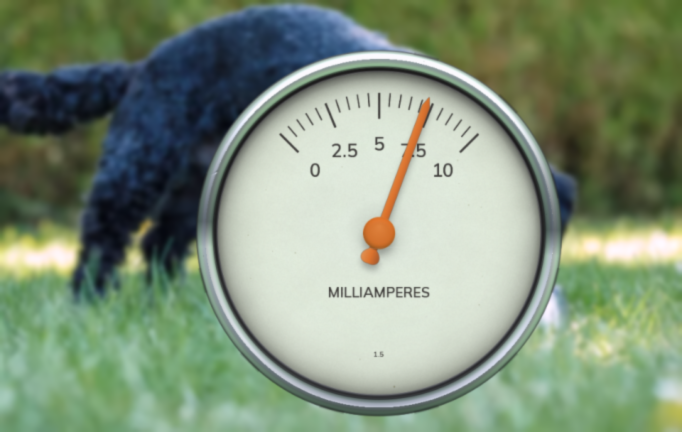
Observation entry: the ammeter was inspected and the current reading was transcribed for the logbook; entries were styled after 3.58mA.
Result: 7.25mA
